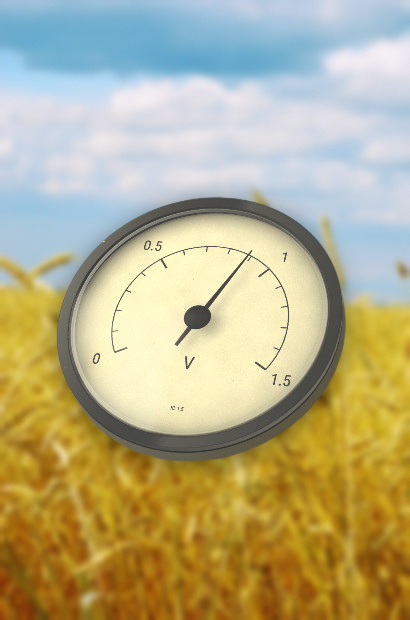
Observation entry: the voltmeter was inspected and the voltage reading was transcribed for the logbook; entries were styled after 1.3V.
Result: 0.9V
